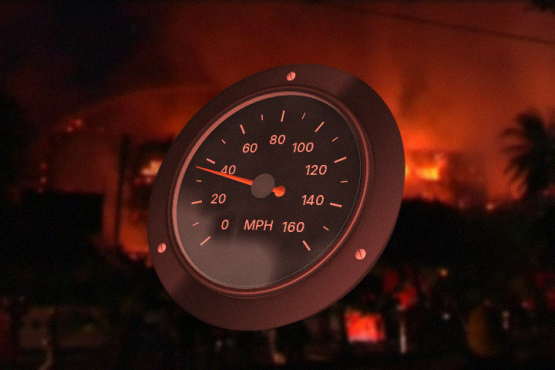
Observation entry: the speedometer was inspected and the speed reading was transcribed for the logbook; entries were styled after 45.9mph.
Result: 35mph
